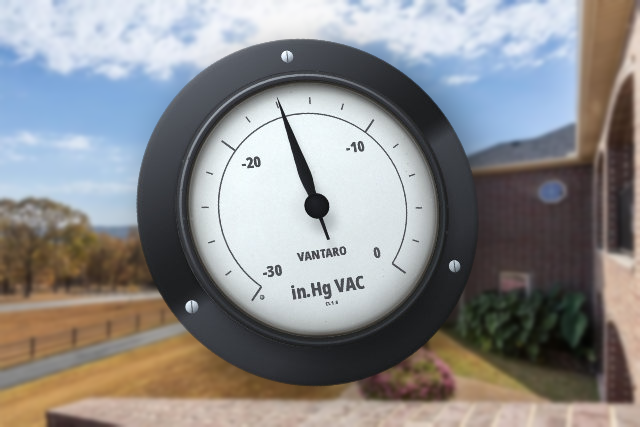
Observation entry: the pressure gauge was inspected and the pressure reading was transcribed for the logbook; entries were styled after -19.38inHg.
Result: -16inHg
